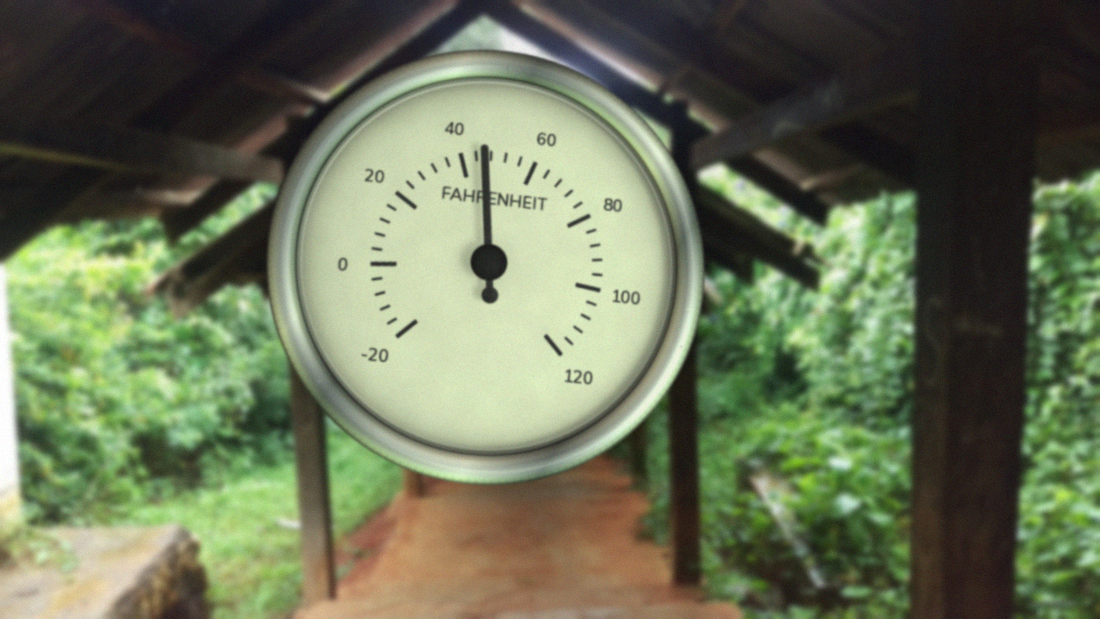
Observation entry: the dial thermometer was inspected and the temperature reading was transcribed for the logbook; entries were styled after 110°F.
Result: 46°F
